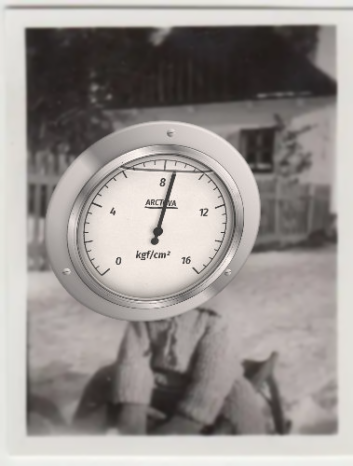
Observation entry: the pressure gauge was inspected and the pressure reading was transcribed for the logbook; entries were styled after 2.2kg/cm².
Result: 8.5kg/cm²
